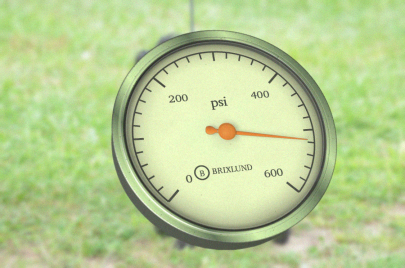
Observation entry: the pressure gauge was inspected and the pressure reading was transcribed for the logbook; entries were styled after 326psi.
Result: 520psi
